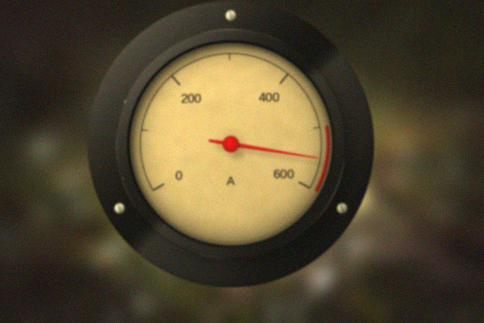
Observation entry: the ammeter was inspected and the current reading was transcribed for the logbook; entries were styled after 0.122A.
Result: 550A
